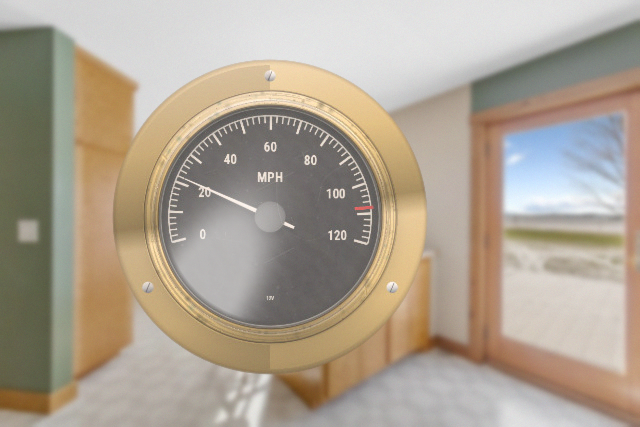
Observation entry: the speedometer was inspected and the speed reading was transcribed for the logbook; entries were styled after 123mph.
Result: 22mph
